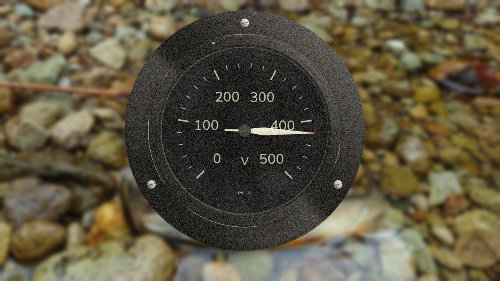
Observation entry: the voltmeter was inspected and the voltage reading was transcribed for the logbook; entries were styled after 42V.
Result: 420V
